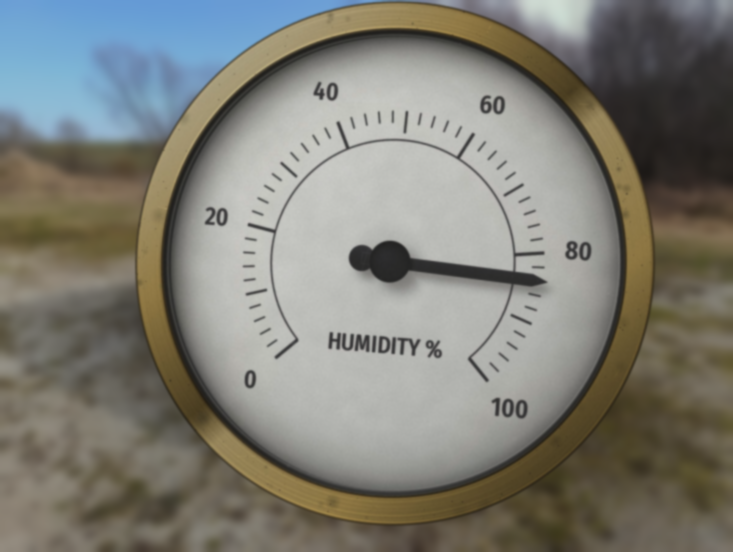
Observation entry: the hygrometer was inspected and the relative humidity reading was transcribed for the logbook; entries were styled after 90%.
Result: 84%
